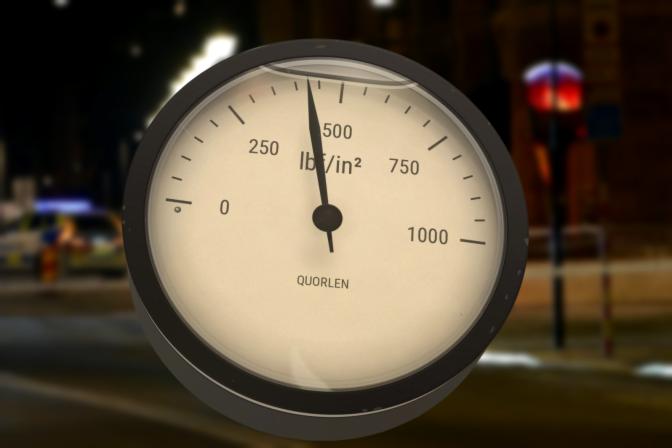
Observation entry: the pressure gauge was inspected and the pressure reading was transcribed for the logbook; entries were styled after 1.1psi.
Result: 425psi
